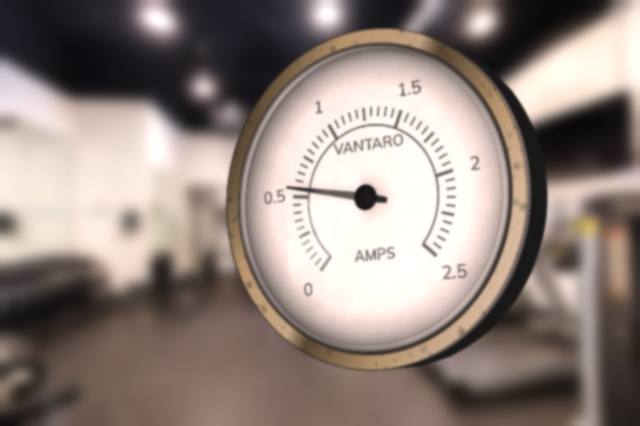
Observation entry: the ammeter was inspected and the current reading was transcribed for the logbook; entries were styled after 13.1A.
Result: 0.55A
